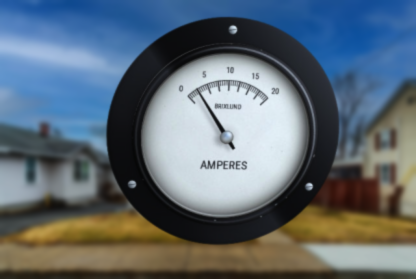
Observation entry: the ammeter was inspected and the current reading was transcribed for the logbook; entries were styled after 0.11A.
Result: 2.5A
